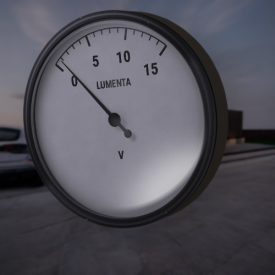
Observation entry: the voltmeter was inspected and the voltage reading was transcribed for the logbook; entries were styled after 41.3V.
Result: 1V
